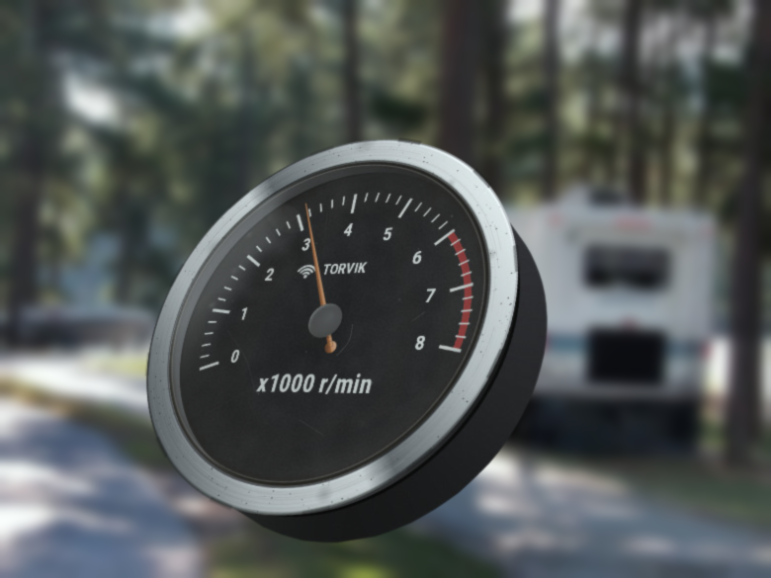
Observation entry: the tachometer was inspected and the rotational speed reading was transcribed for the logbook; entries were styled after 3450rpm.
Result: 3200rpm
